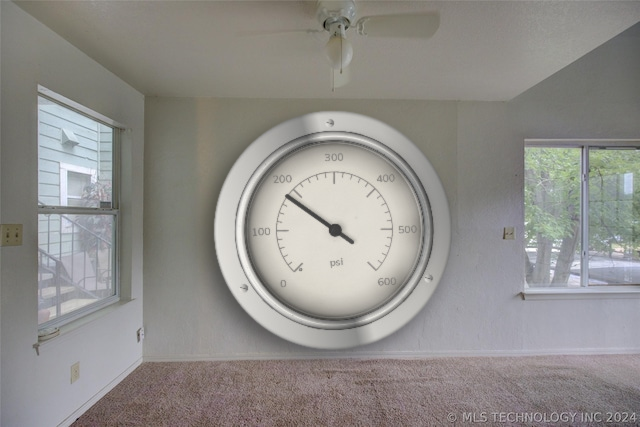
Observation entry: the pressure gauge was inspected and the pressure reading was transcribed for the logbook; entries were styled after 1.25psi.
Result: 180psi
